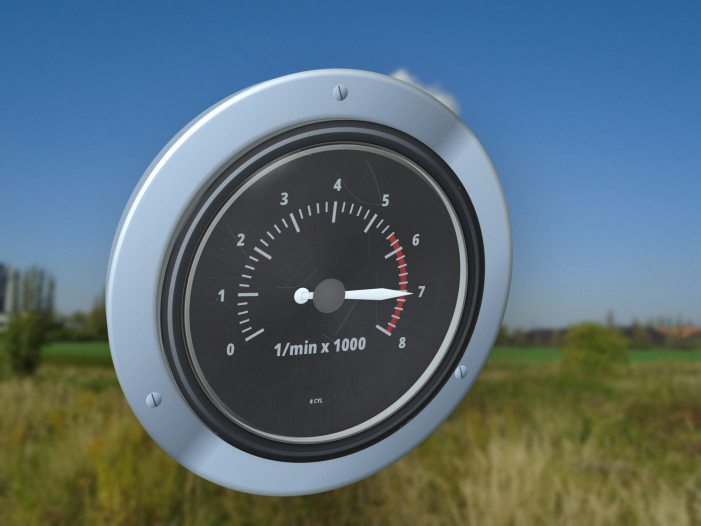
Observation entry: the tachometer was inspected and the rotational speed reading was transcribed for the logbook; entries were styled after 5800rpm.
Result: 7000rpm
